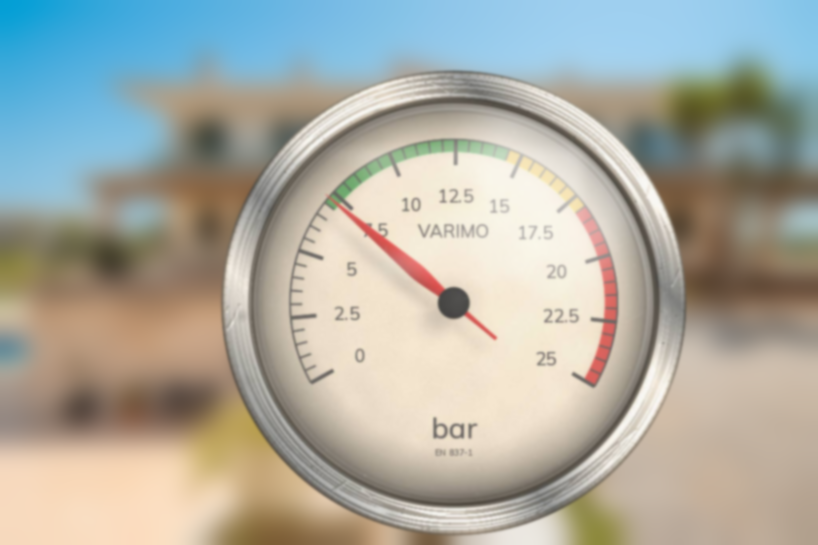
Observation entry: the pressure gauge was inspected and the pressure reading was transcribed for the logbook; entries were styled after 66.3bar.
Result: 7.25bar
